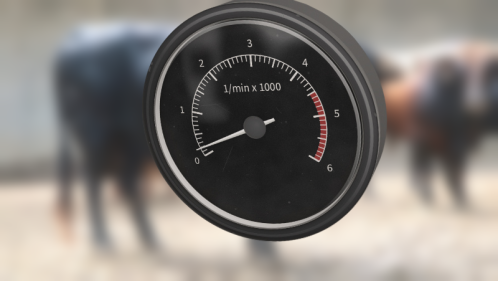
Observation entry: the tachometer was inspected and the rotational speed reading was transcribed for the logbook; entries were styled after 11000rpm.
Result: 200rpm
